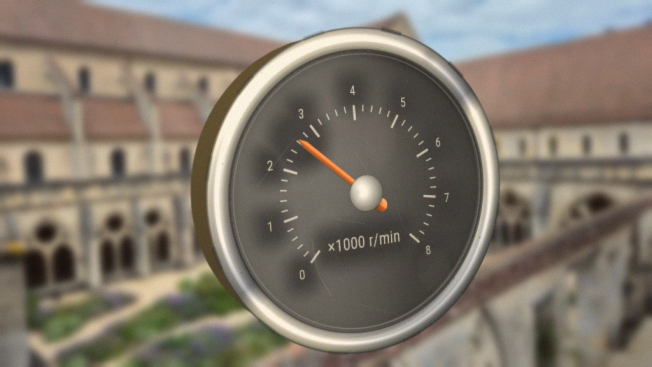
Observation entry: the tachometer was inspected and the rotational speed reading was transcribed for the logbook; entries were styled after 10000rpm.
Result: 2600rpm
